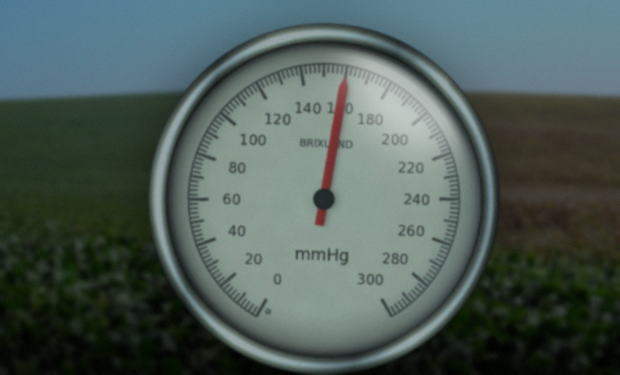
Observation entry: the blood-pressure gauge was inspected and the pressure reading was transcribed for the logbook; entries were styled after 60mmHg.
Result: 160mmHg
